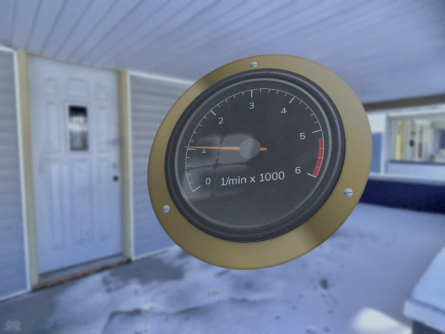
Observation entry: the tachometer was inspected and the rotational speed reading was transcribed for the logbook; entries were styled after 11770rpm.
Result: 1000rpm
